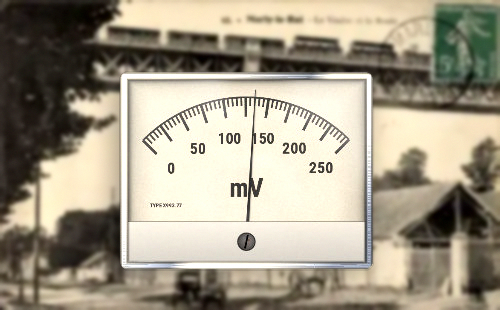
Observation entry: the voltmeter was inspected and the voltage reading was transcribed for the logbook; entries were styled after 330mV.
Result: 135mV
